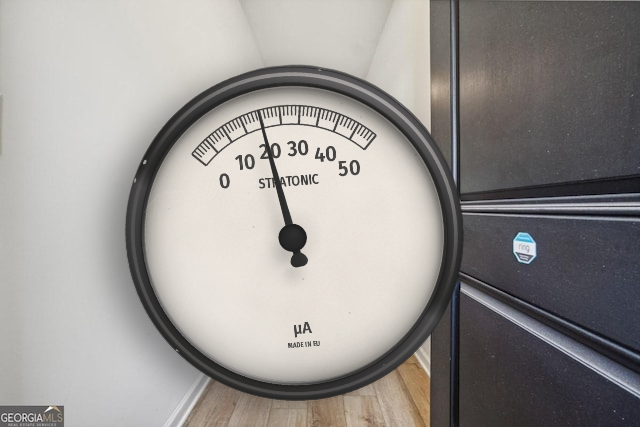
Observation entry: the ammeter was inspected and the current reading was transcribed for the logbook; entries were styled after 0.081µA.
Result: 20µA
